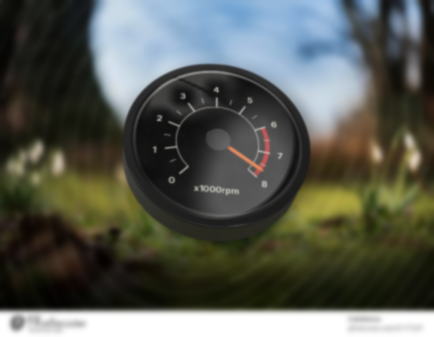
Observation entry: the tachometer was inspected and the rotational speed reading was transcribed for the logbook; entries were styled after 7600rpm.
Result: 7750rpm
